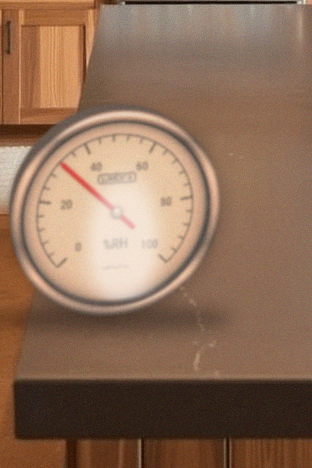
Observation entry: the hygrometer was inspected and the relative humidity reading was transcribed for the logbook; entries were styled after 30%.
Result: 32%
